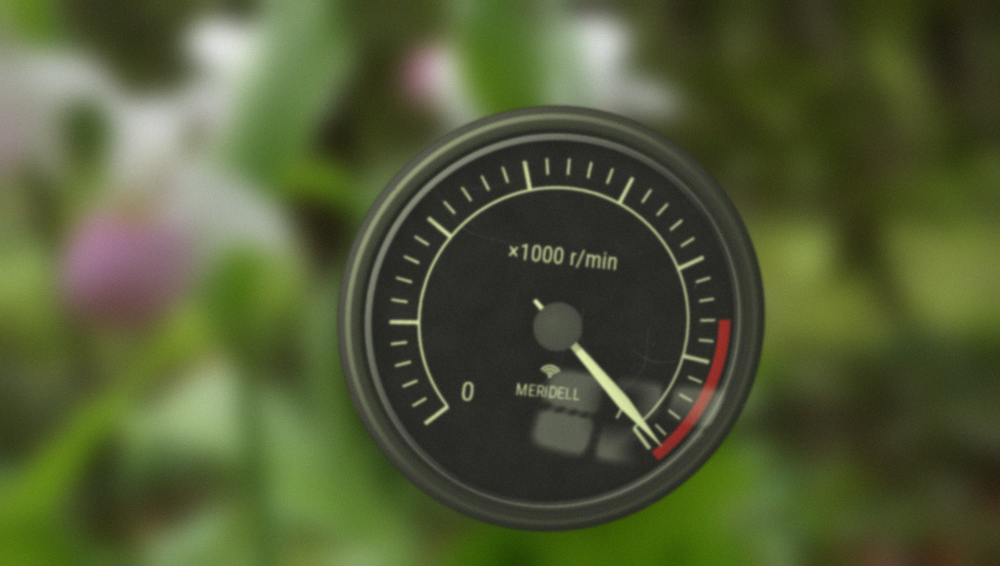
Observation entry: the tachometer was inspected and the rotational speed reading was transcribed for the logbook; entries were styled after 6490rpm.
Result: 6900rpm
